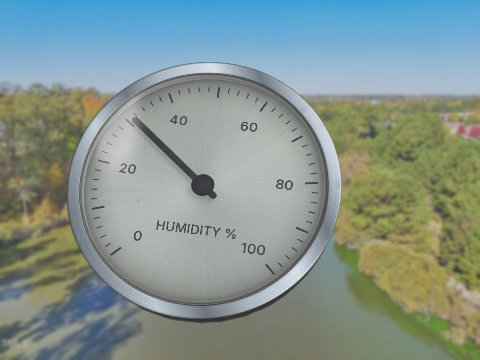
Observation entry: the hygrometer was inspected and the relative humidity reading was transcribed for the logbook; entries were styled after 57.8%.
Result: 31%
